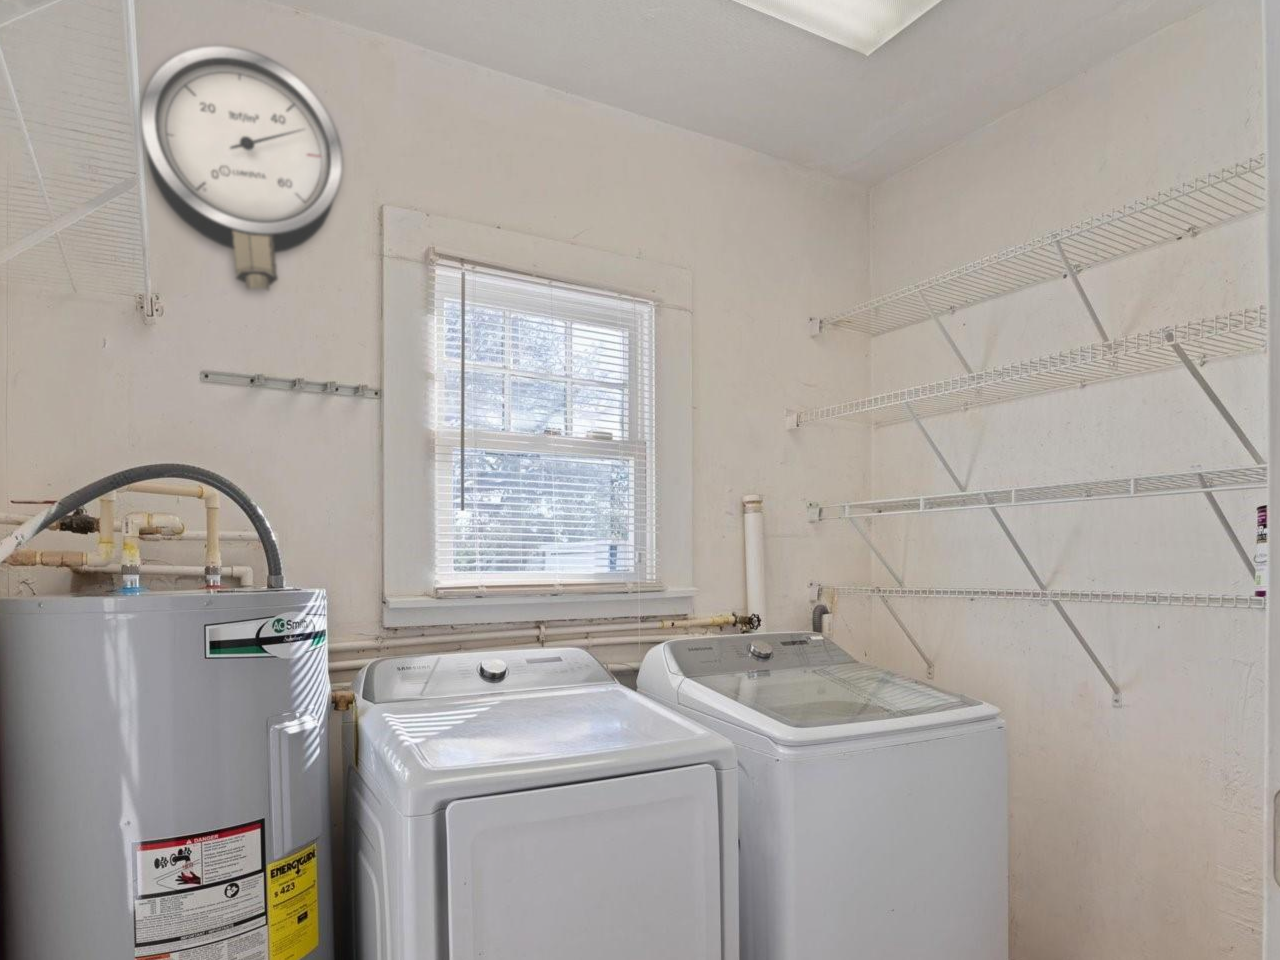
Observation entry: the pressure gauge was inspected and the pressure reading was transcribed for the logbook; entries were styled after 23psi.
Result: 45psi
